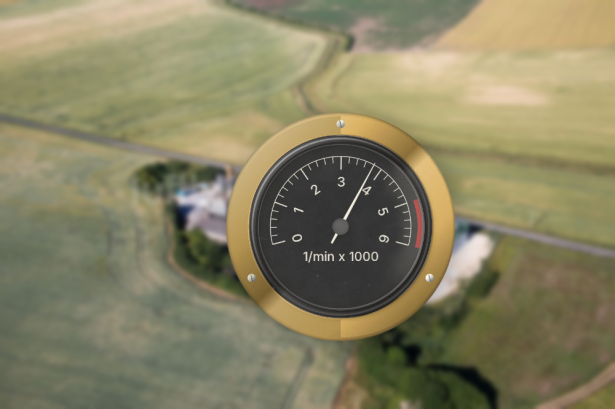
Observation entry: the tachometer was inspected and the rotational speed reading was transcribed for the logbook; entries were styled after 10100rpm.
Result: 3800rpm
